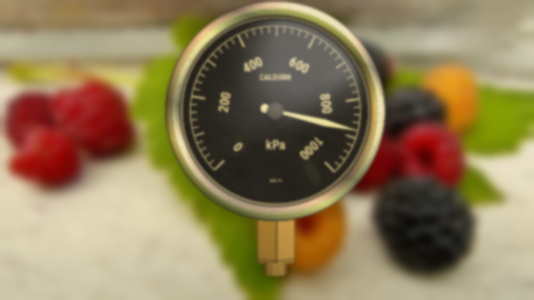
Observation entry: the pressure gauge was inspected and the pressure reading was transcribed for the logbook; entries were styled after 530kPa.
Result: 880kPa
